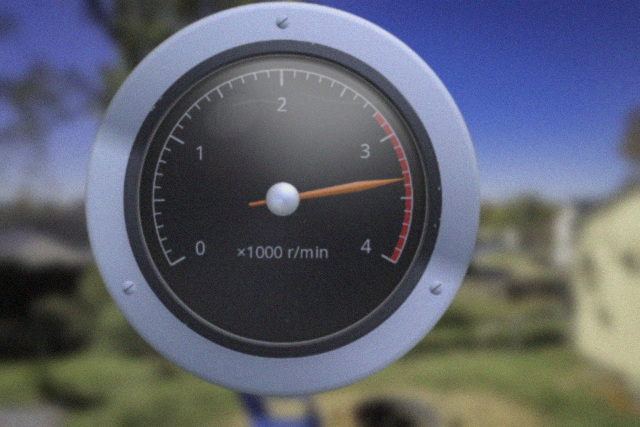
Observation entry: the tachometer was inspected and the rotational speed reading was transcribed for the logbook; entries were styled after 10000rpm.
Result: 3350rpm
